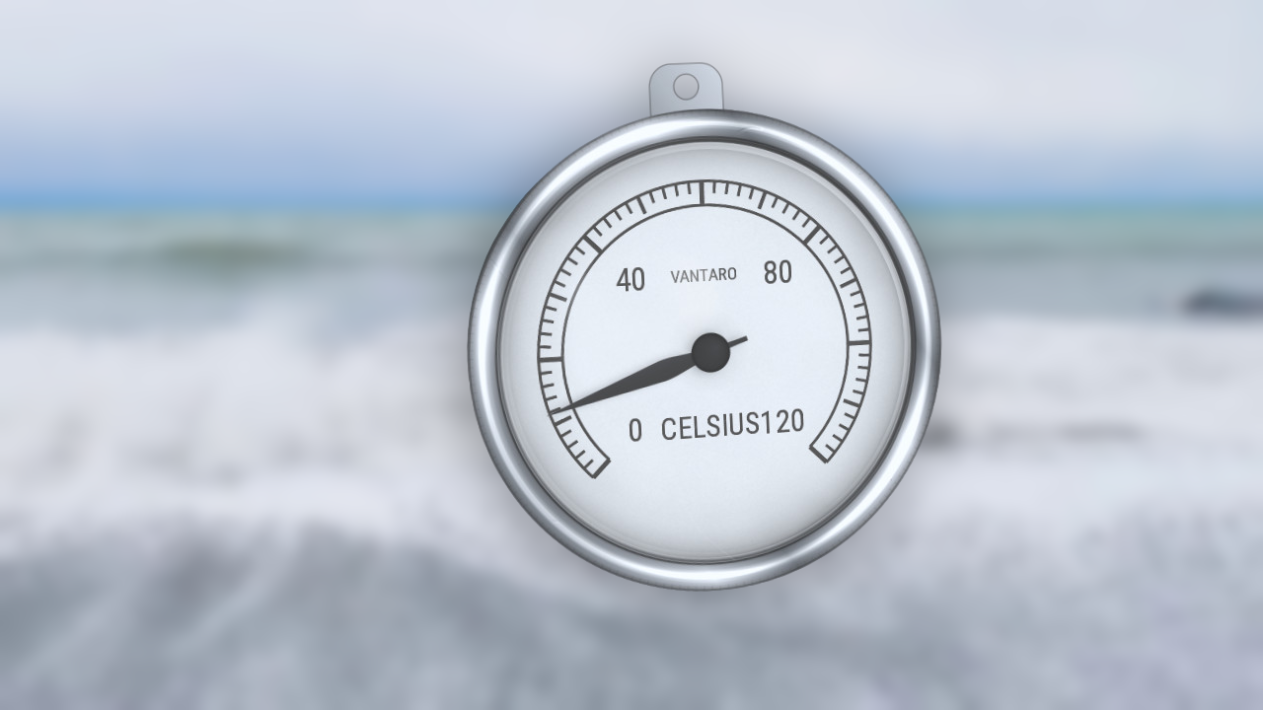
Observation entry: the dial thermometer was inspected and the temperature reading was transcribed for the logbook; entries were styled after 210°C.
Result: 12°C
